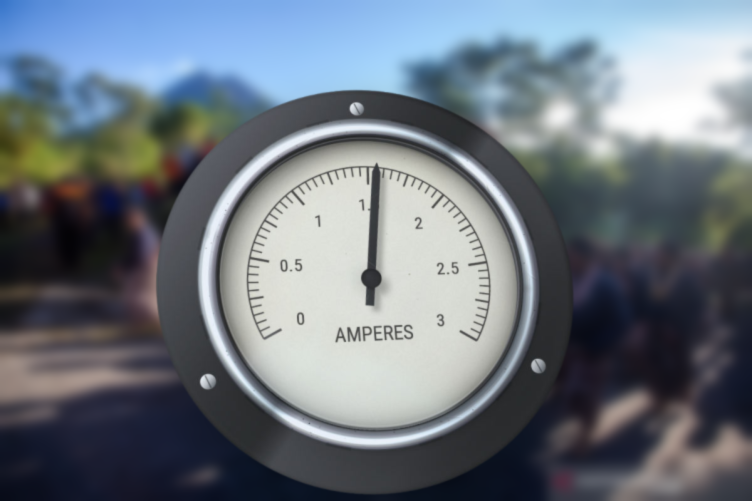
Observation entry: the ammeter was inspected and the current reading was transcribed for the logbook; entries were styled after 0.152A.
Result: 1.55A
